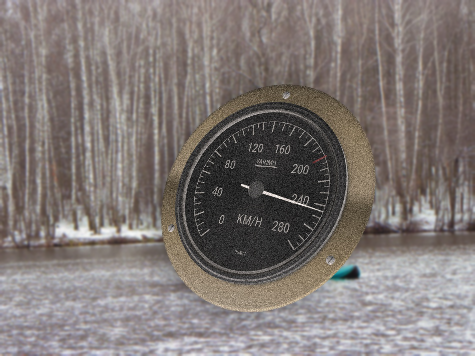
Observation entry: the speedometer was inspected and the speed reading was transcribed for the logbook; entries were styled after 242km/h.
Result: 245km/h
